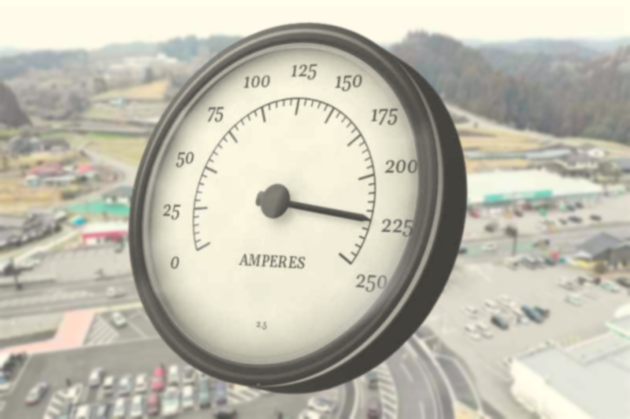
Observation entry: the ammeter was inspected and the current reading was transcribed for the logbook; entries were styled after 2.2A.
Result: 225A
